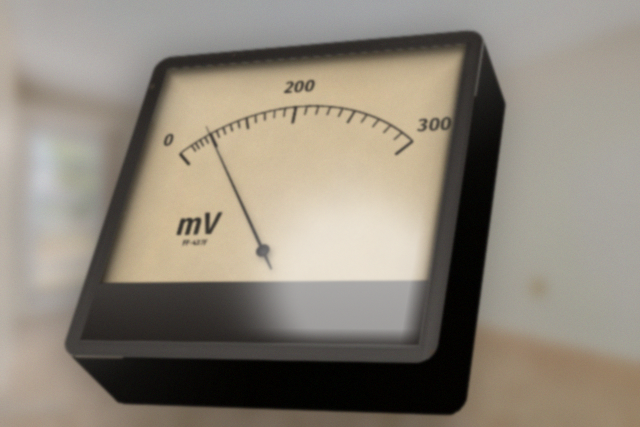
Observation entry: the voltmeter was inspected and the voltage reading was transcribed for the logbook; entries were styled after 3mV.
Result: 100mV
